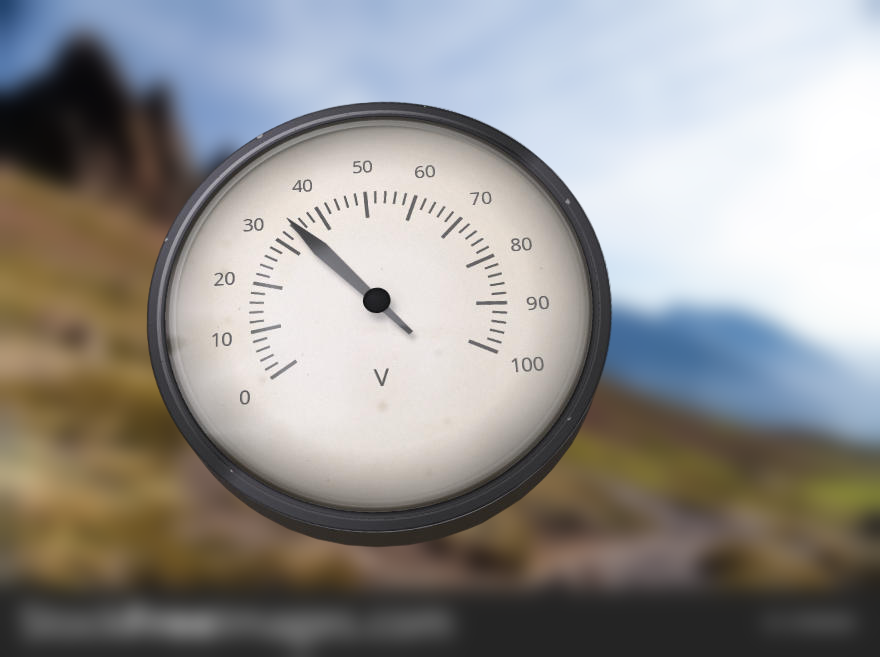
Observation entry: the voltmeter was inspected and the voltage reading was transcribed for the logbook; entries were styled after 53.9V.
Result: 34V
